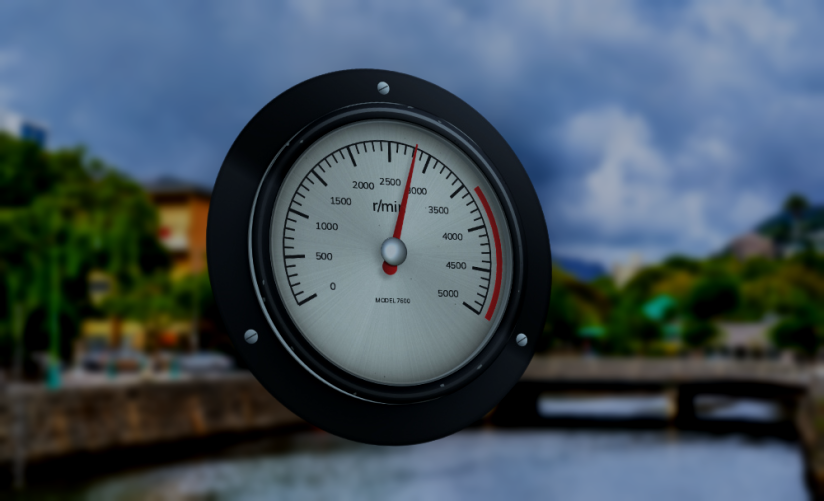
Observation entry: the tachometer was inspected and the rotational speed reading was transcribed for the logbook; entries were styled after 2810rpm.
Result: 2800rpm
